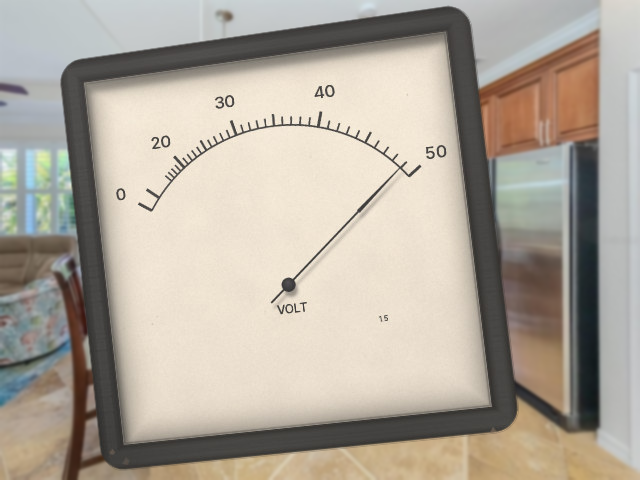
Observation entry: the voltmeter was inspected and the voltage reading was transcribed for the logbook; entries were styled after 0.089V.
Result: 49V
